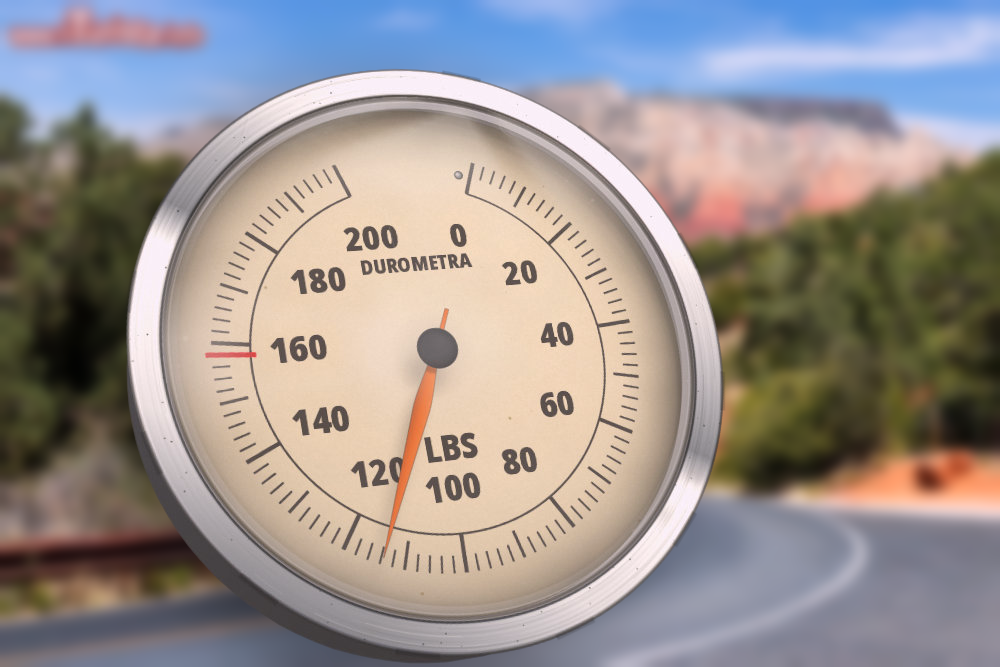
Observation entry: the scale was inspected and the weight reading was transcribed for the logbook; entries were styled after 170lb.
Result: 114lb
